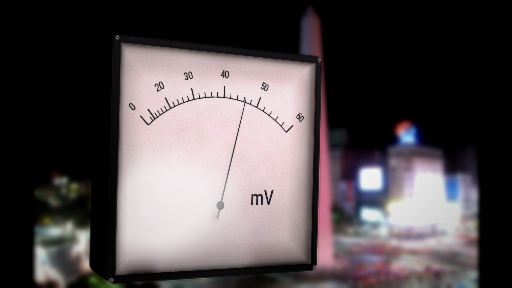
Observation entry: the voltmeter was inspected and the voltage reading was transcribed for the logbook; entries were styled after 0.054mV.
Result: 46mV
